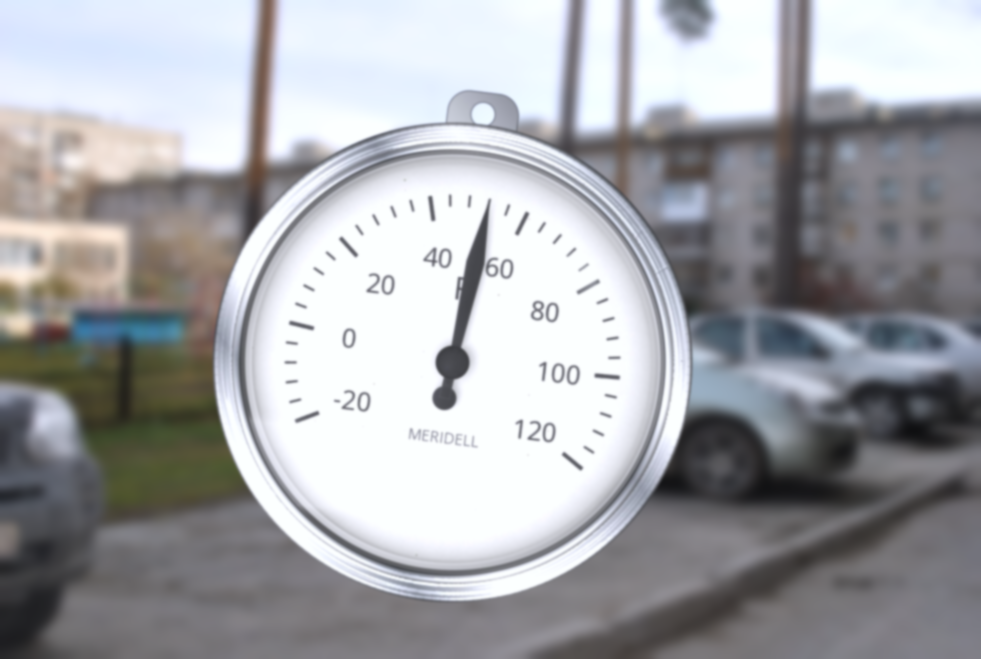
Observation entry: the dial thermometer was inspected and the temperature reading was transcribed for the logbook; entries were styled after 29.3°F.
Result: 52°F
